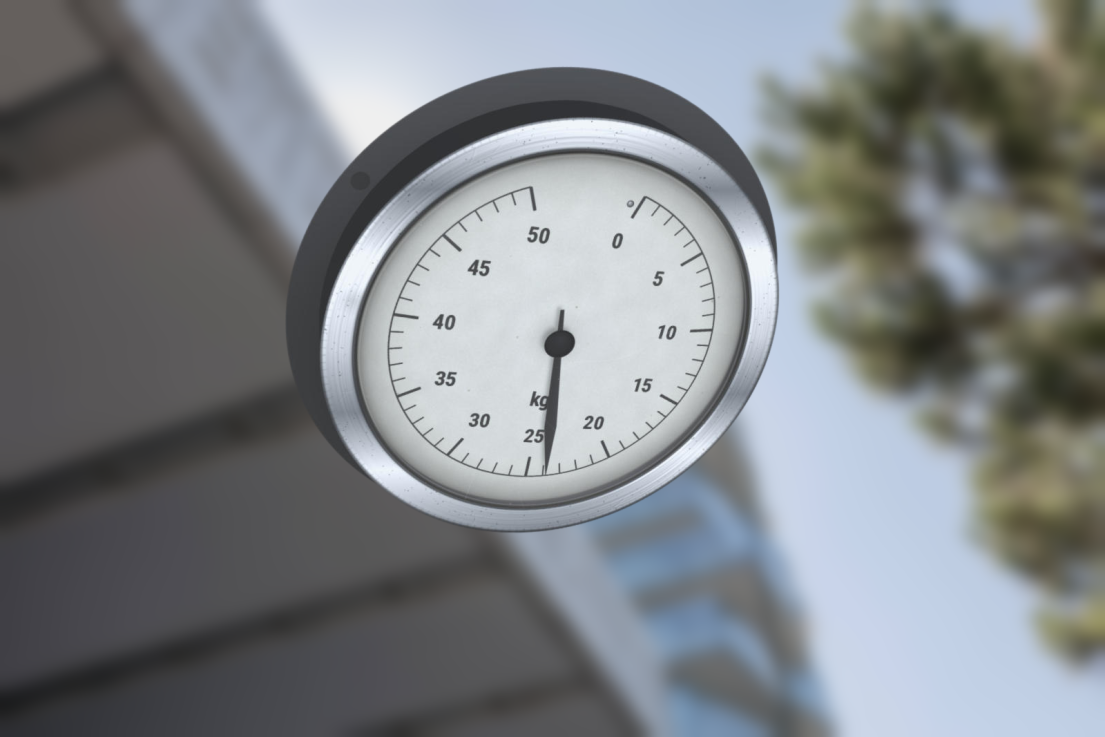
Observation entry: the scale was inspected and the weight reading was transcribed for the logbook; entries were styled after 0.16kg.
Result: 24kg
